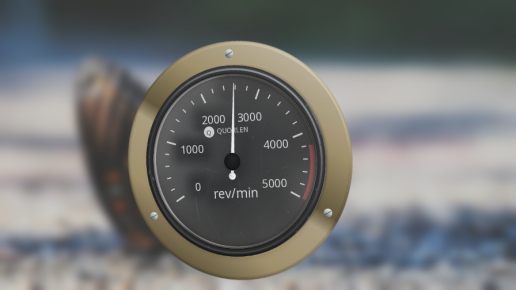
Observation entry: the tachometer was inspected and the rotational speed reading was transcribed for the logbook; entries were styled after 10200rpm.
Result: 2600rpm
